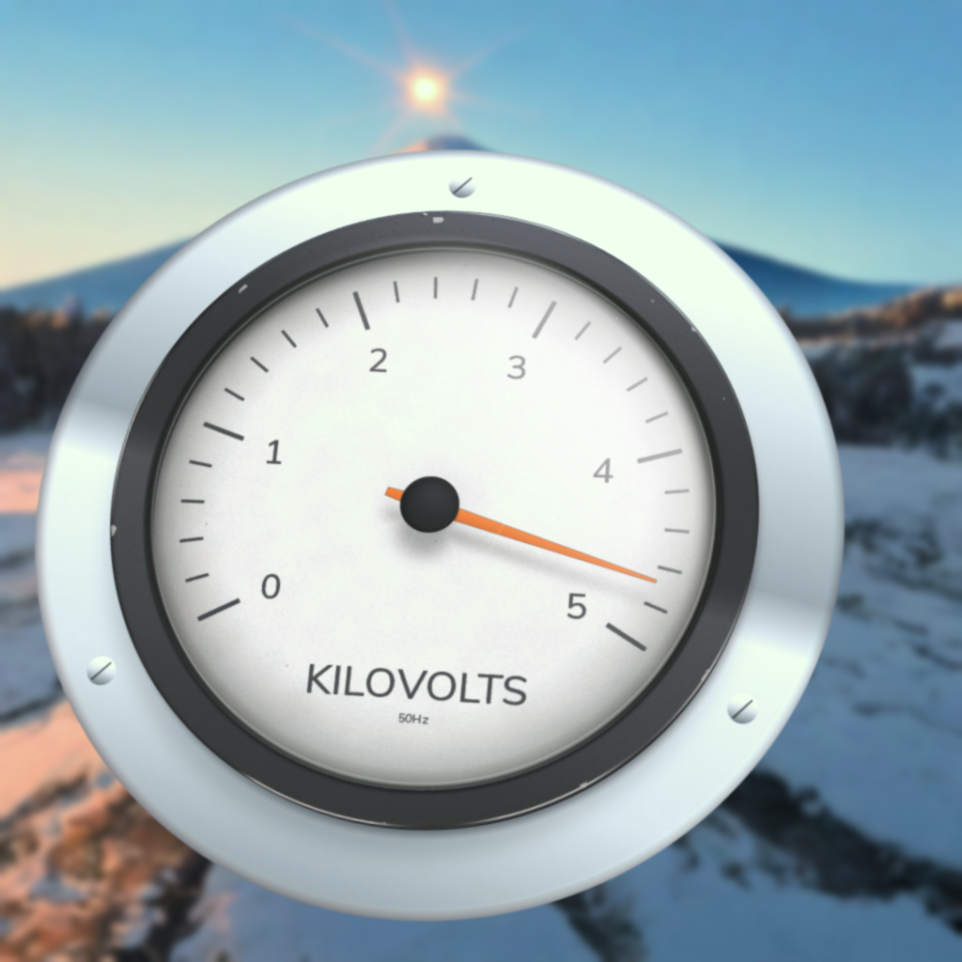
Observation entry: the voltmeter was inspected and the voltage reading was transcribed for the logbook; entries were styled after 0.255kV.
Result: 4.7kV
